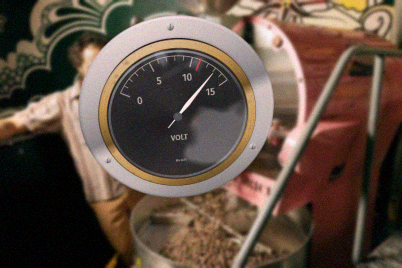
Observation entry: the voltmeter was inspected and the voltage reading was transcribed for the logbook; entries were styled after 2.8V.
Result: 13V
